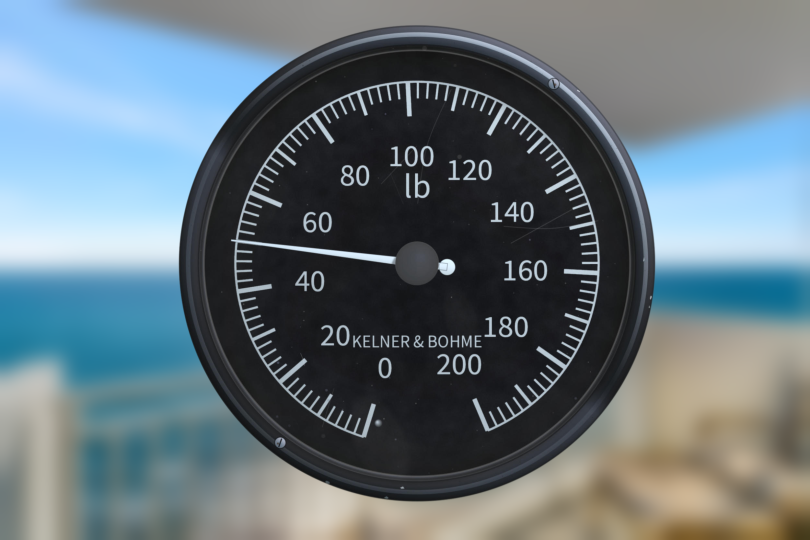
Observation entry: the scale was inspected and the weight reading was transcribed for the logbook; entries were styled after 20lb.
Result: 50lb
